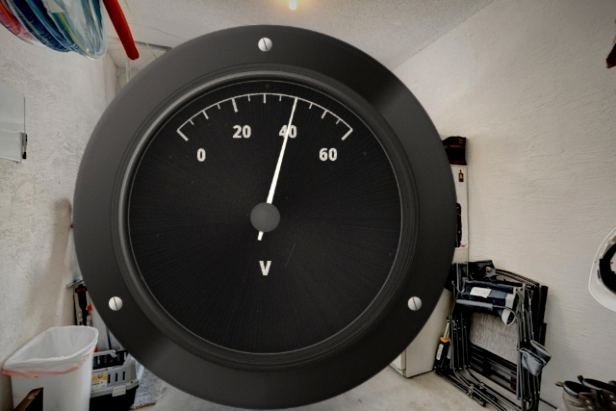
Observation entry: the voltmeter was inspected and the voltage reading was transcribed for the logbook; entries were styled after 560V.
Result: 40V
